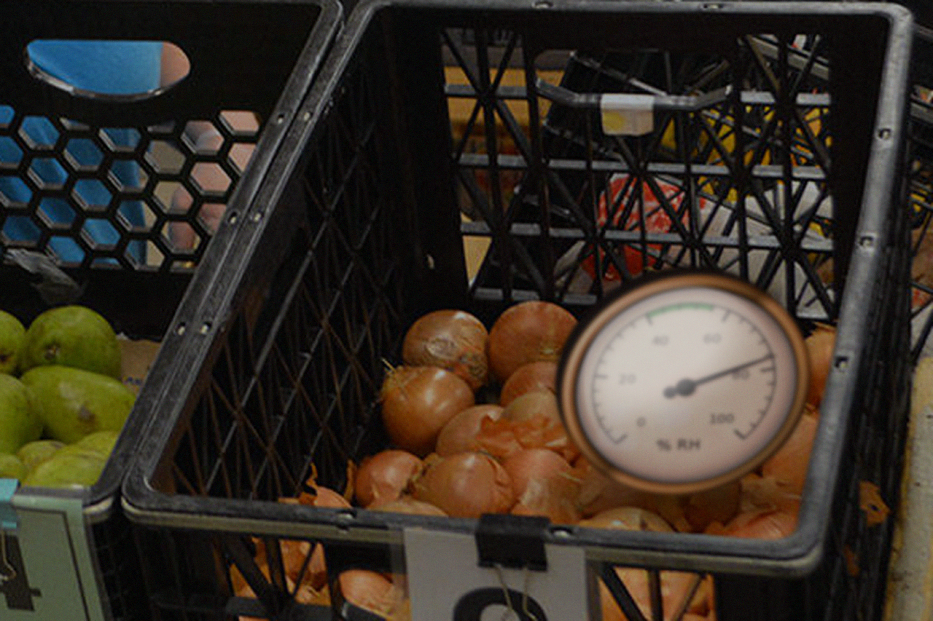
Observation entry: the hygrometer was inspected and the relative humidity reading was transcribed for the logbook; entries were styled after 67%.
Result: 76%
